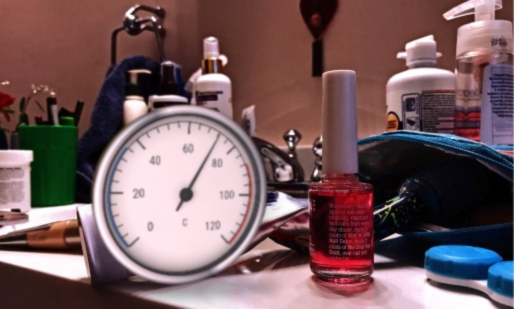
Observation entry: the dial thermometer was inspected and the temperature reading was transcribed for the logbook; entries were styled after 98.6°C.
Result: 72°C
